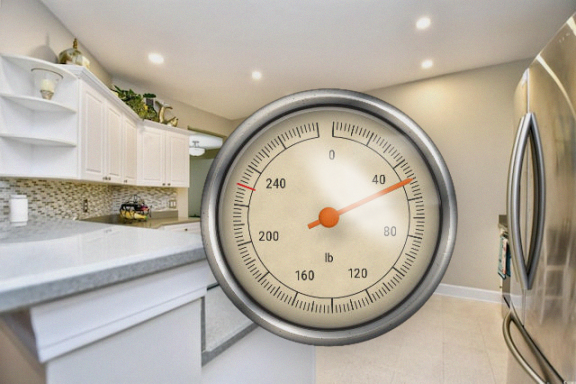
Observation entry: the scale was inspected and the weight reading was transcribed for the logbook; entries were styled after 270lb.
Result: 50lb
